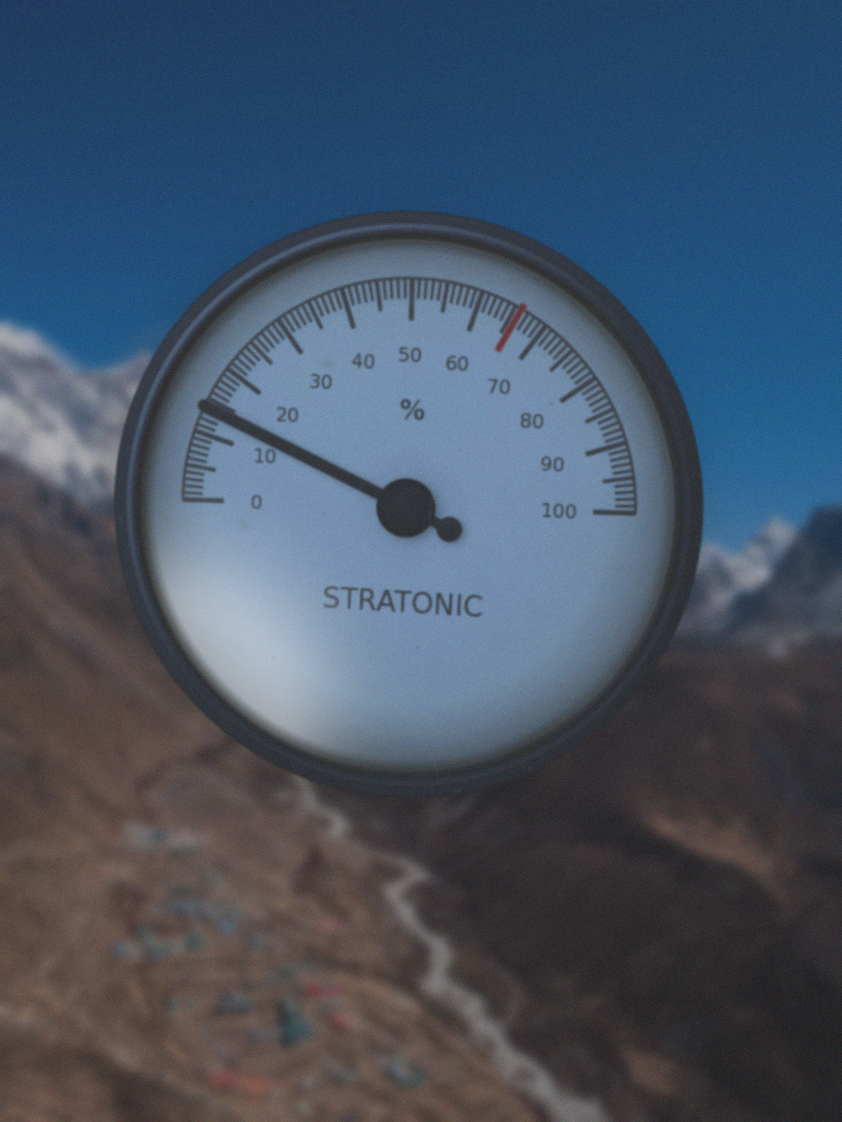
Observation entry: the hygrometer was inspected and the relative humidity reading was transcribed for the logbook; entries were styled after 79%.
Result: 14%
